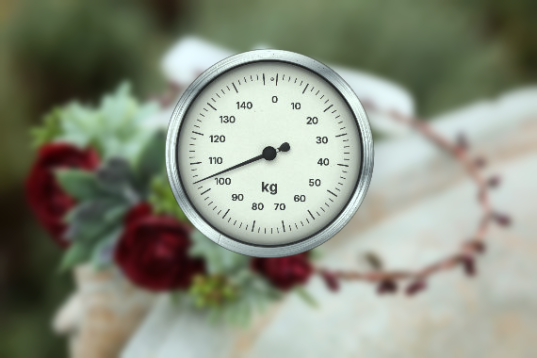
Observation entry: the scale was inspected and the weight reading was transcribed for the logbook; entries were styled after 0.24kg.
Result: 104kg
